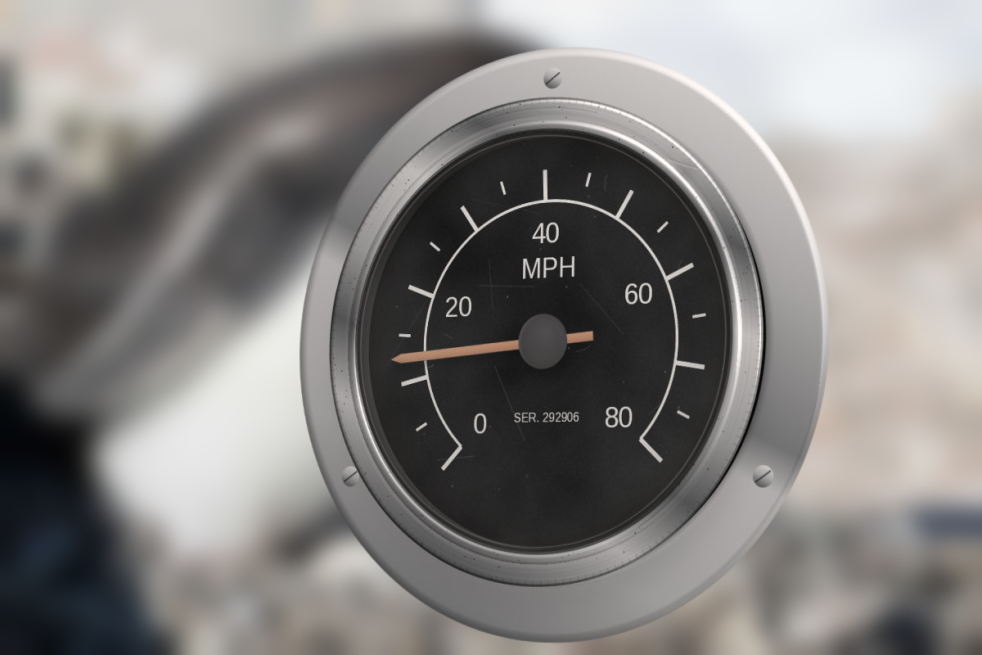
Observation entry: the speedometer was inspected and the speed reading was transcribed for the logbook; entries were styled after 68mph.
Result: 12.5mph
